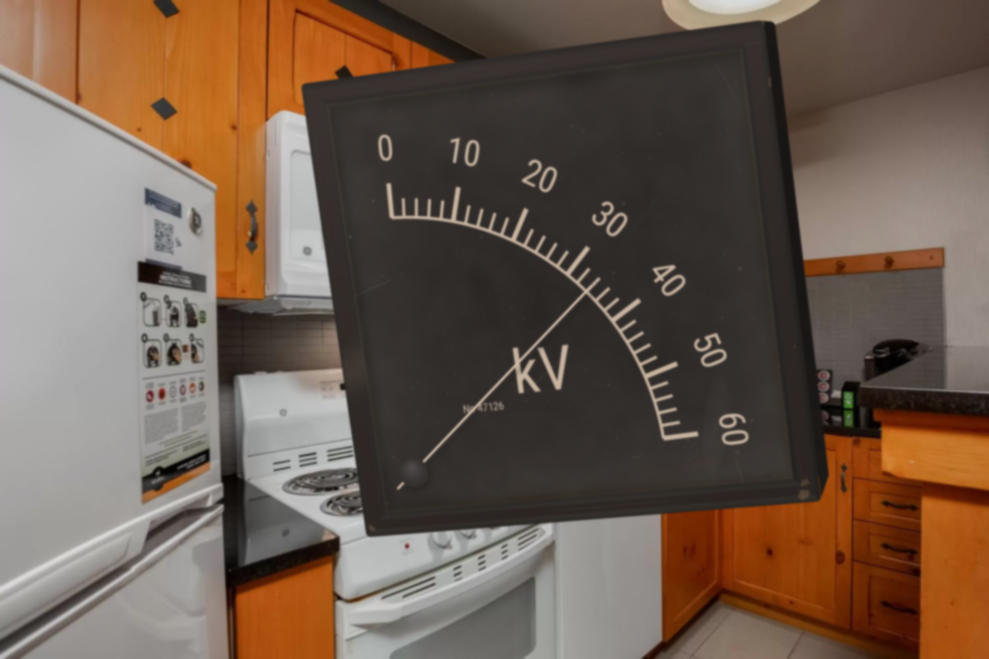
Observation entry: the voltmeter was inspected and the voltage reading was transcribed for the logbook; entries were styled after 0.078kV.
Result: 34kV
